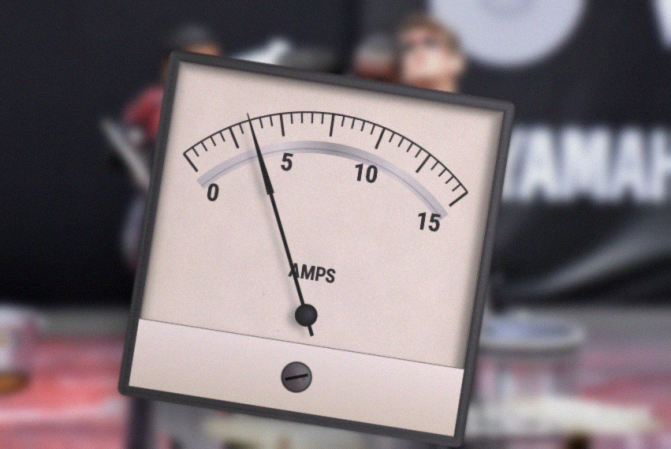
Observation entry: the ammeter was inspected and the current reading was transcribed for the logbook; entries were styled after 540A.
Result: 3.5A
